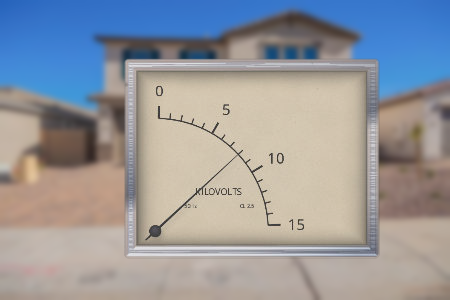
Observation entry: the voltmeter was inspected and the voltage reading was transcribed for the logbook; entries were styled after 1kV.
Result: 8kV
